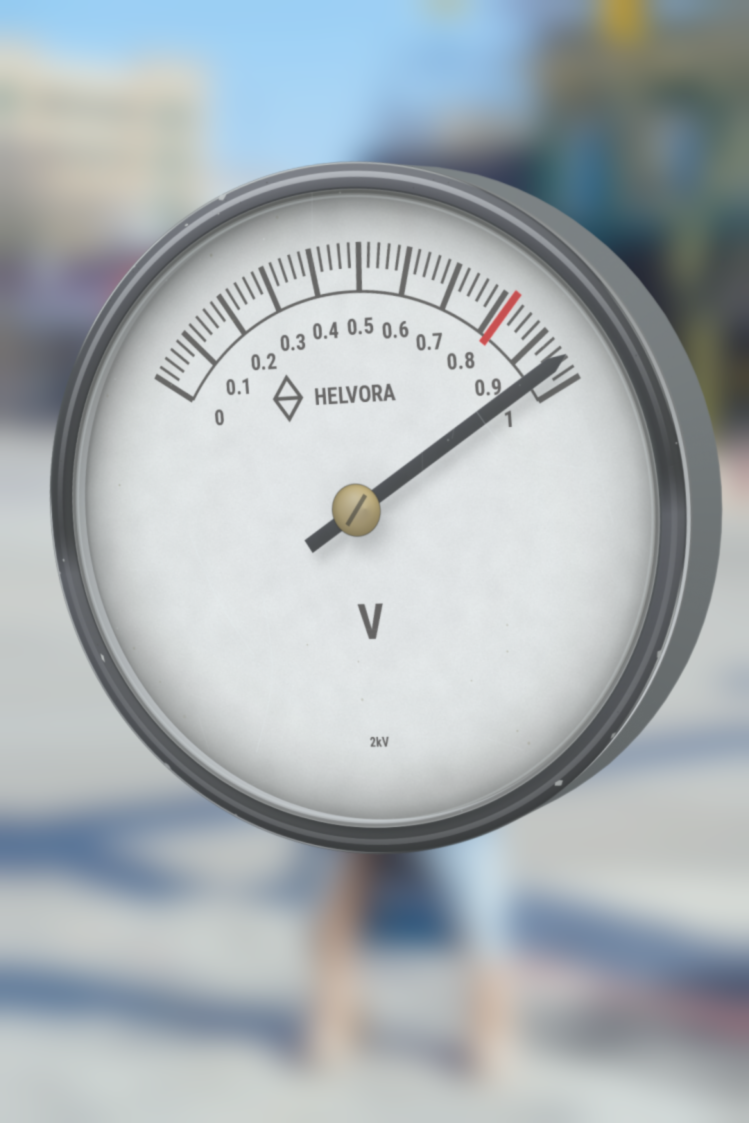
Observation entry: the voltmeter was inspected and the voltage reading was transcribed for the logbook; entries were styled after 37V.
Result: 0.96V
